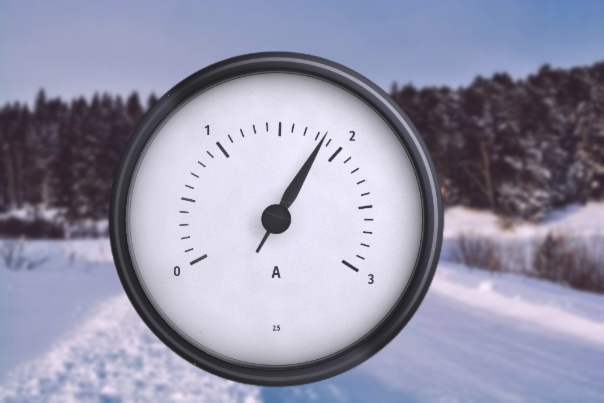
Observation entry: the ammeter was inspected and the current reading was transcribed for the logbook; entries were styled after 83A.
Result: 1.85A
